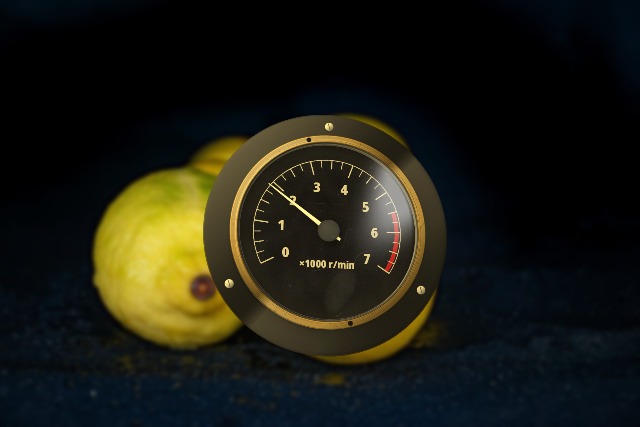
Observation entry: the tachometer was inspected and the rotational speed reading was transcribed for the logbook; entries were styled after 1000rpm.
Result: 1875rpm
